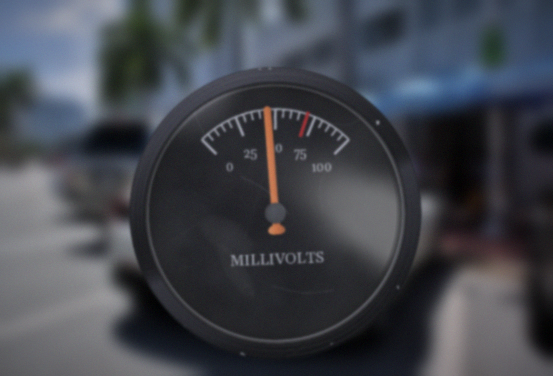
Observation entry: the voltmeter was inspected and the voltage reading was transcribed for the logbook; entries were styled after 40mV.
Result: 45mV
